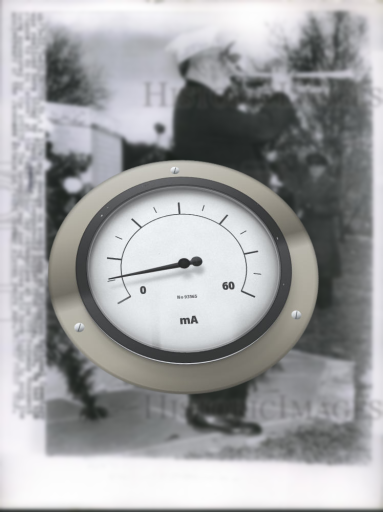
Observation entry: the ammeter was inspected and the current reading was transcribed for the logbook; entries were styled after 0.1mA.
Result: 5mA
